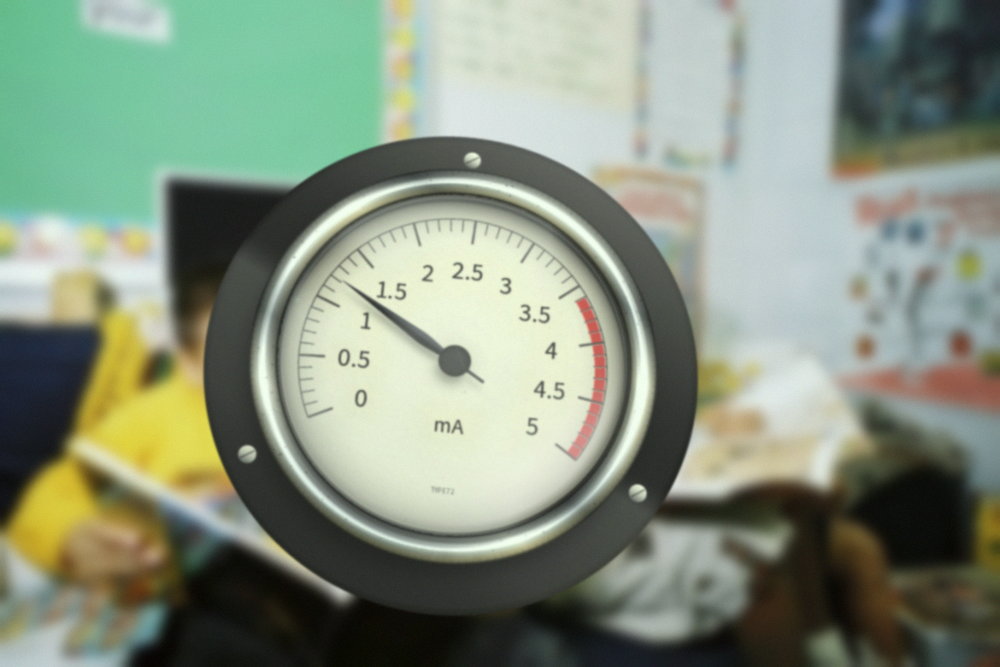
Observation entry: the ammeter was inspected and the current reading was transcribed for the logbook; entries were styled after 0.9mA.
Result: 1.2mA
